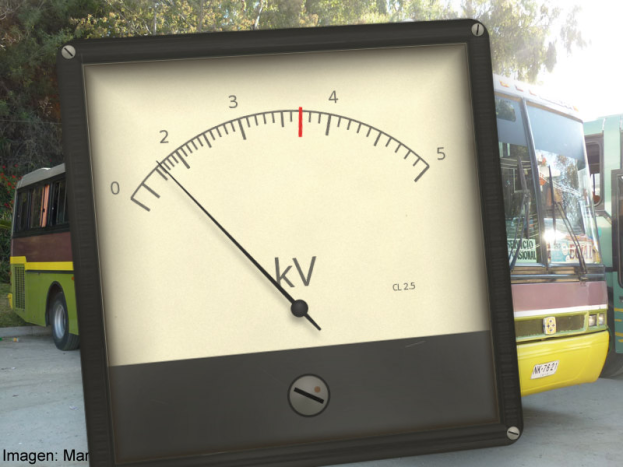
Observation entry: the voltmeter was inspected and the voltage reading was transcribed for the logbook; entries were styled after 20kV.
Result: 1.6kV
